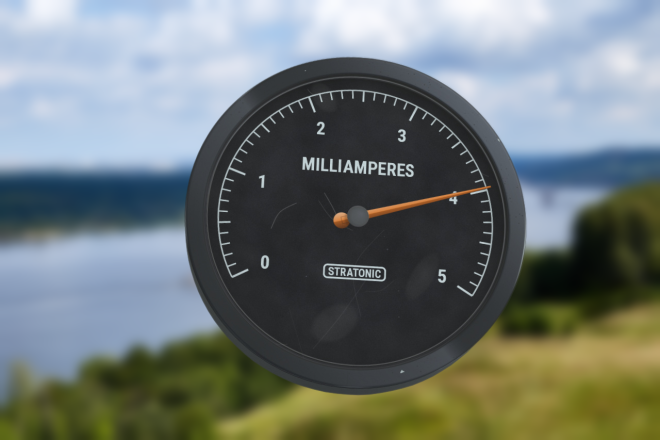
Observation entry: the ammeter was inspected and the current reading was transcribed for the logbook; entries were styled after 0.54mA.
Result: 4mA
